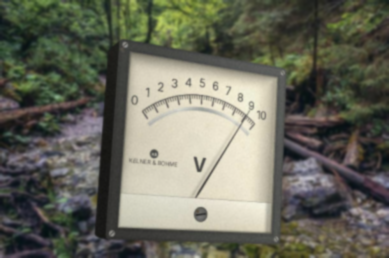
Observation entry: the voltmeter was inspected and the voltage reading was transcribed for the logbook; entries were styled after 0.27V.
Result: 9V
